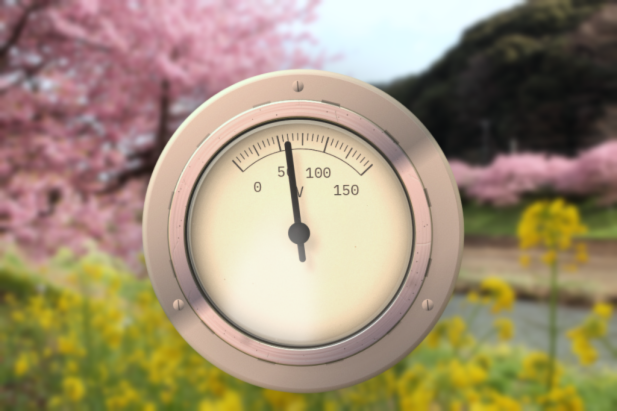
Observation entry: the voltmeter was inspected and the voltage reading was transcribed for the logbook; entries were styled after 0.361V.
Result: 60V
